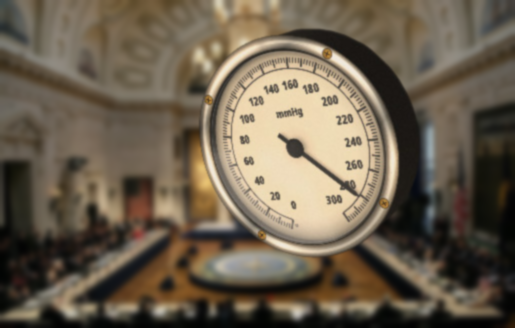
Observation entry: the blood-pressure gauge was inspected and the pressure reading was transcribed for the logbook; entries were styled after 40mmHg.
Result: 280mmHg
